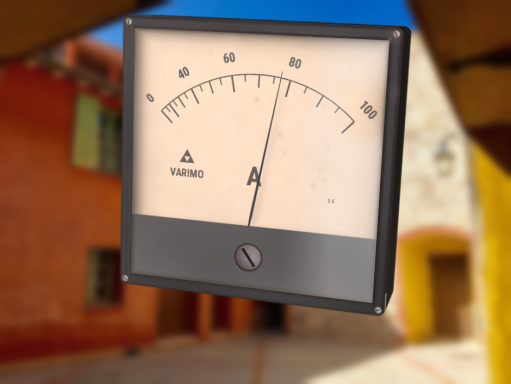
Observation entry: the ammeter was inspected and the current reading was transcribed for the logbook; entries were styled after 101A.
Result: 77.5A
